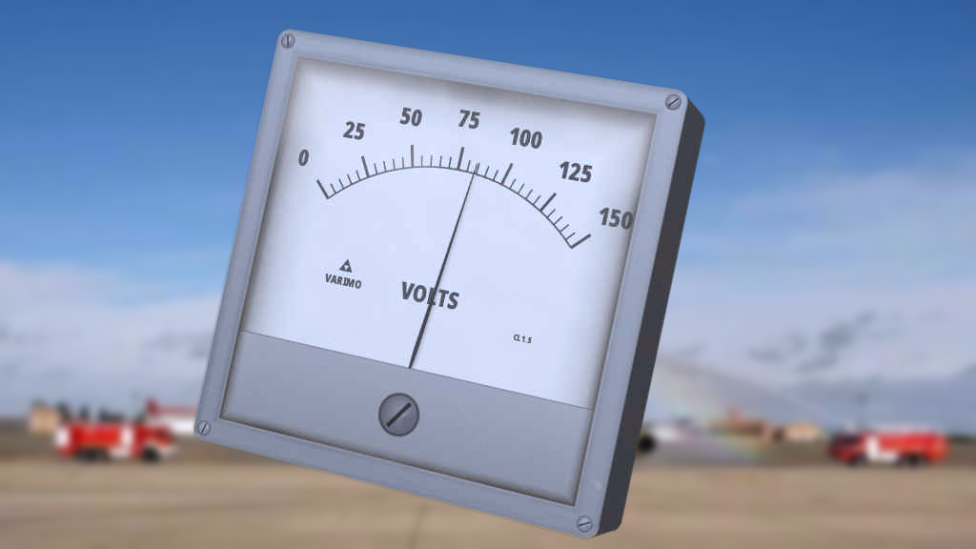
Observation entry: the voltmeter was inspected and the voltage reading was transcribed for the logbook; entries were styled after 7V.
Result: 85V
